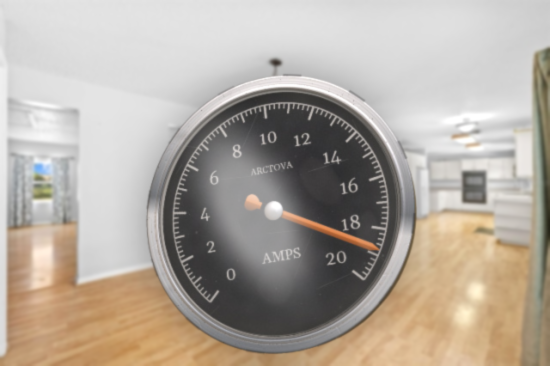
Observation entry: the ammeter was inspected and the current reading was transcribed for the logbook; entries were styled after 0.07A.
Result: 18.8A
